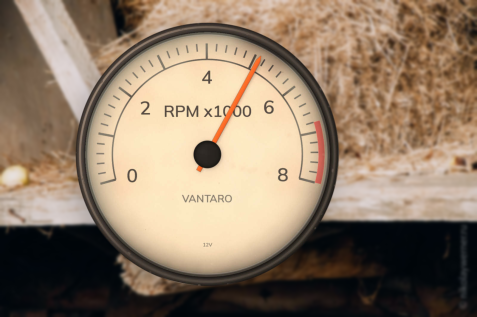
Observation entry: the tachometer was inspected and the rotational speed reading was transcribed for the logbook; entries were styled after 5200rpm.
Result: 5100rpm
